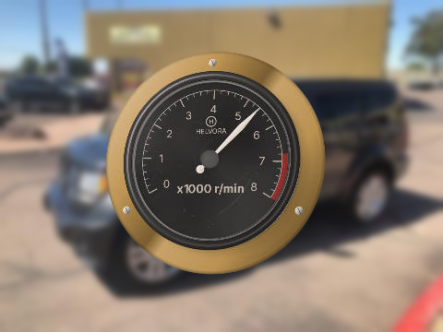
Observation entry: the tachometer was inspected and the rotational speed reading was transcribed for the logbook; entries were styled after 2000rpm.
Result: 5400rpm
